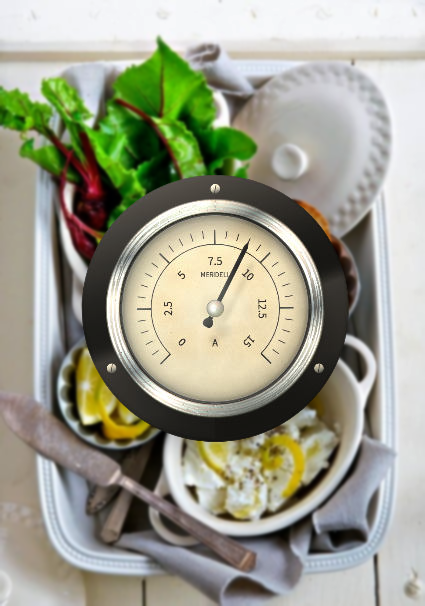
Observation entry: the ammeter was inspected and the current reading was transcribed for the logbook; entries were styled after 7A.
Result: 9A
